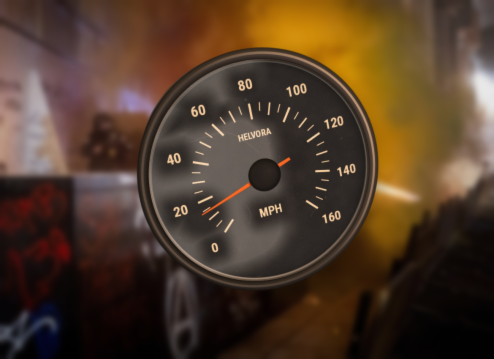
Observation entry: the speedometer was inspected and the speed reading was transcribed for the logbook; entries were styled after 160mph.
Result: 15mph
